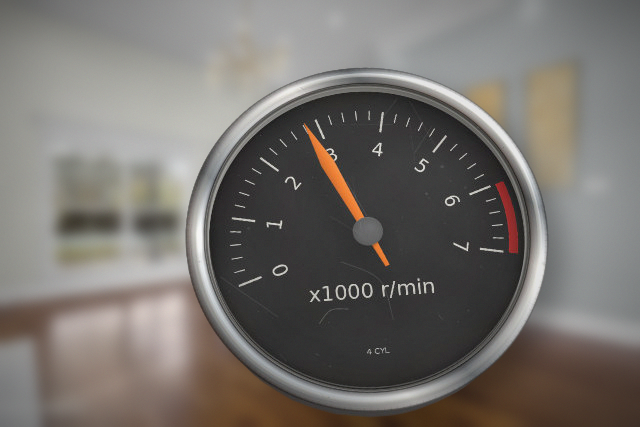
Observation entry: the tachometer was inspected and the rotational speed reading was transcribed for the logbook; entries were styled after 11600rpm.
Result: 2800rpm
